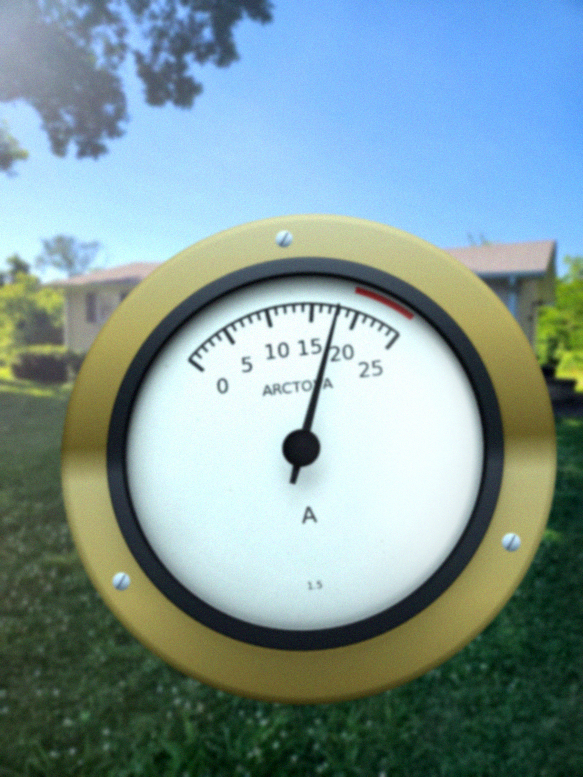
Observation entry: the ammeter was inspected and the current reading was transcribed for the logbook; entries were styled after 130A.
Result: 18A
